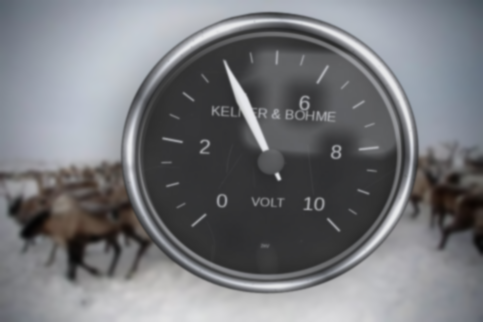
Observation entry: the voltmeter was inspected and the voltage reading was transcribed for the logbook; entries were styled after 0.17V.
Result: 4V
